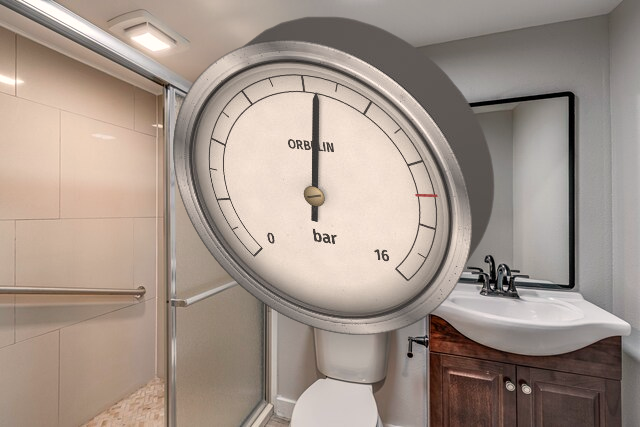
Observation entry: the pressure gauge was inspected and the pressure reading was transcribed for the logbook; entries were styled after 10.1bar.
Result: 8.5bar
